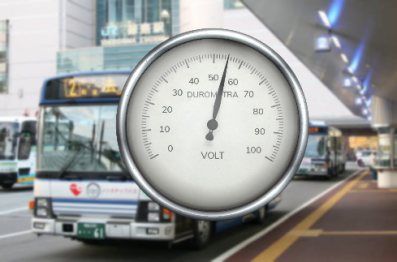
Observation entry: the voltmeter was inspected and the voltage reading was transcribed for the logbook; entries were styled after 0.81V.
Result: 55V
